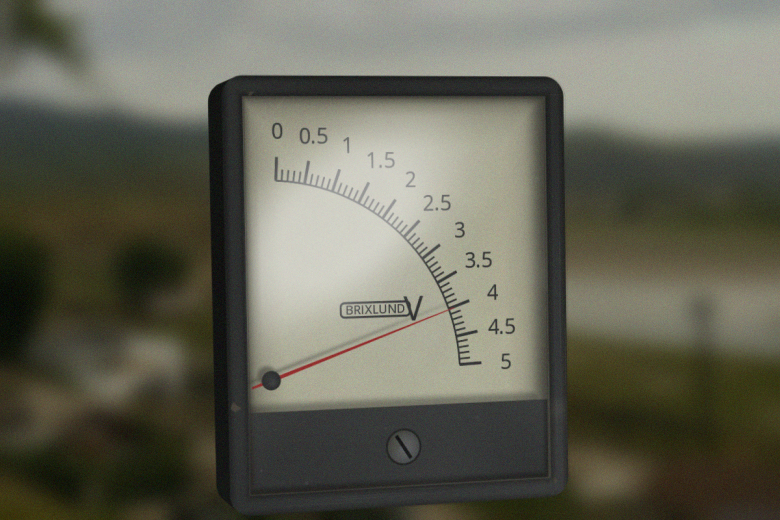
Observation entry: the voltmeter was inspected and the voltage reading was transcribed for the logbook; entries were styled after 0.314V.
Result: 4V
